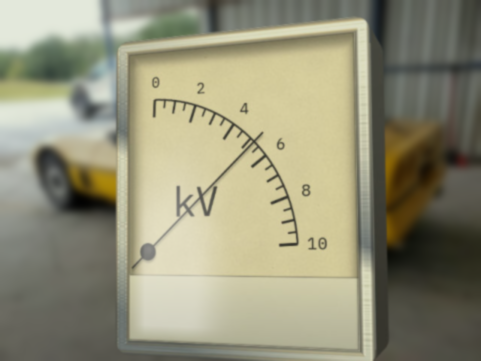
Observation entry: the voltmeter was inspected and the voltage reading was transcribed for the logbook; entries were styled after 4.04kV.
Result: 5.25kV
